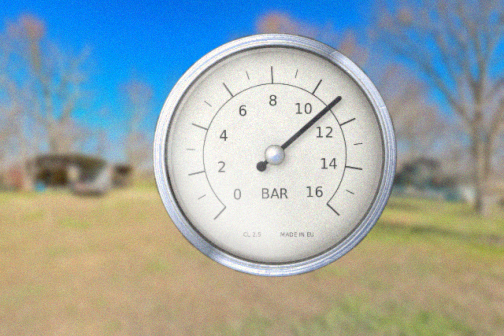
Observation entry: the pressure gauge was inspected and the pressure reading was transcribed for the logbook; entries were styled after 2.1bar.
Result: 11bar
